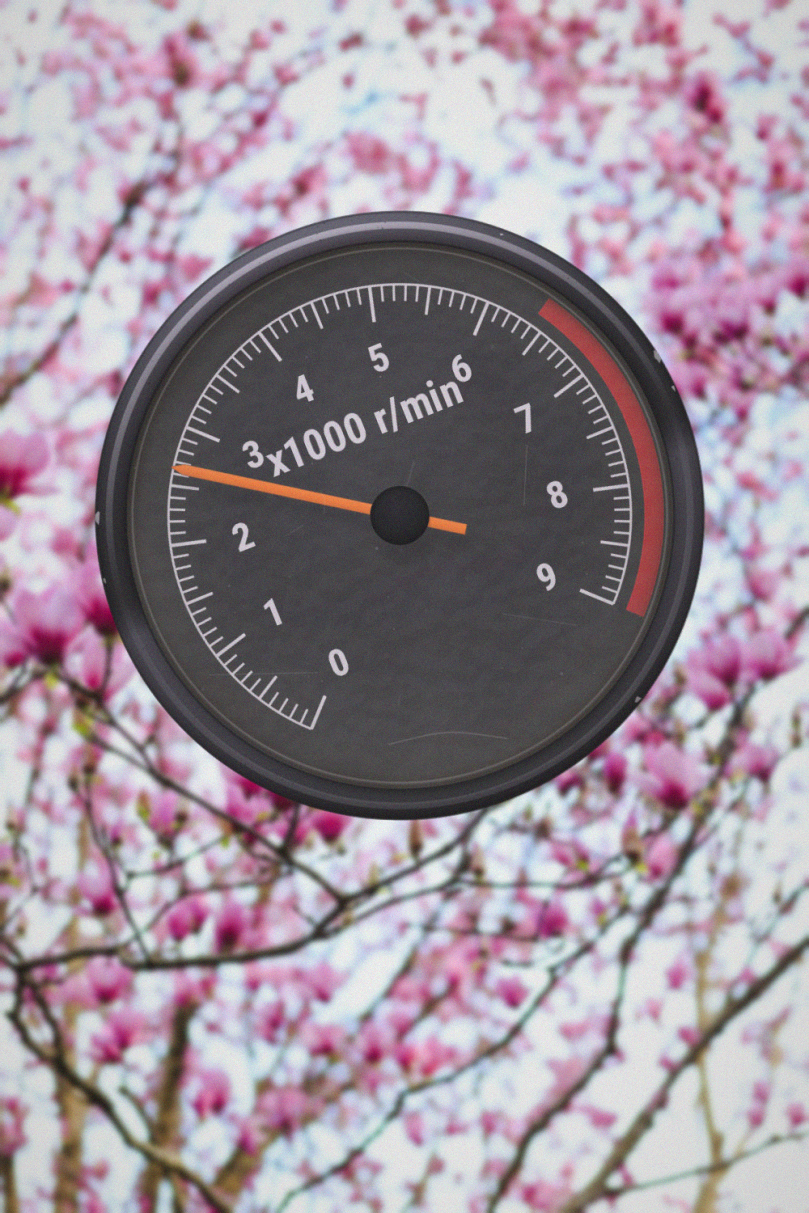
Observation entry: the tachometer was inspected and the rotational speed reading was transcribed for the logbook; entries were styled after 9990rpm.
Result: 2650rpm
